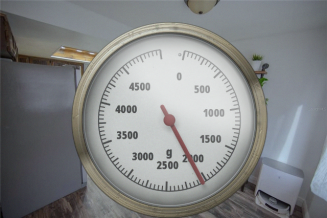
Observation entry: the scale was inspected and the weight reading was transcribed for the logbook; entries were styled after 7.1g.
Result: 2050g
